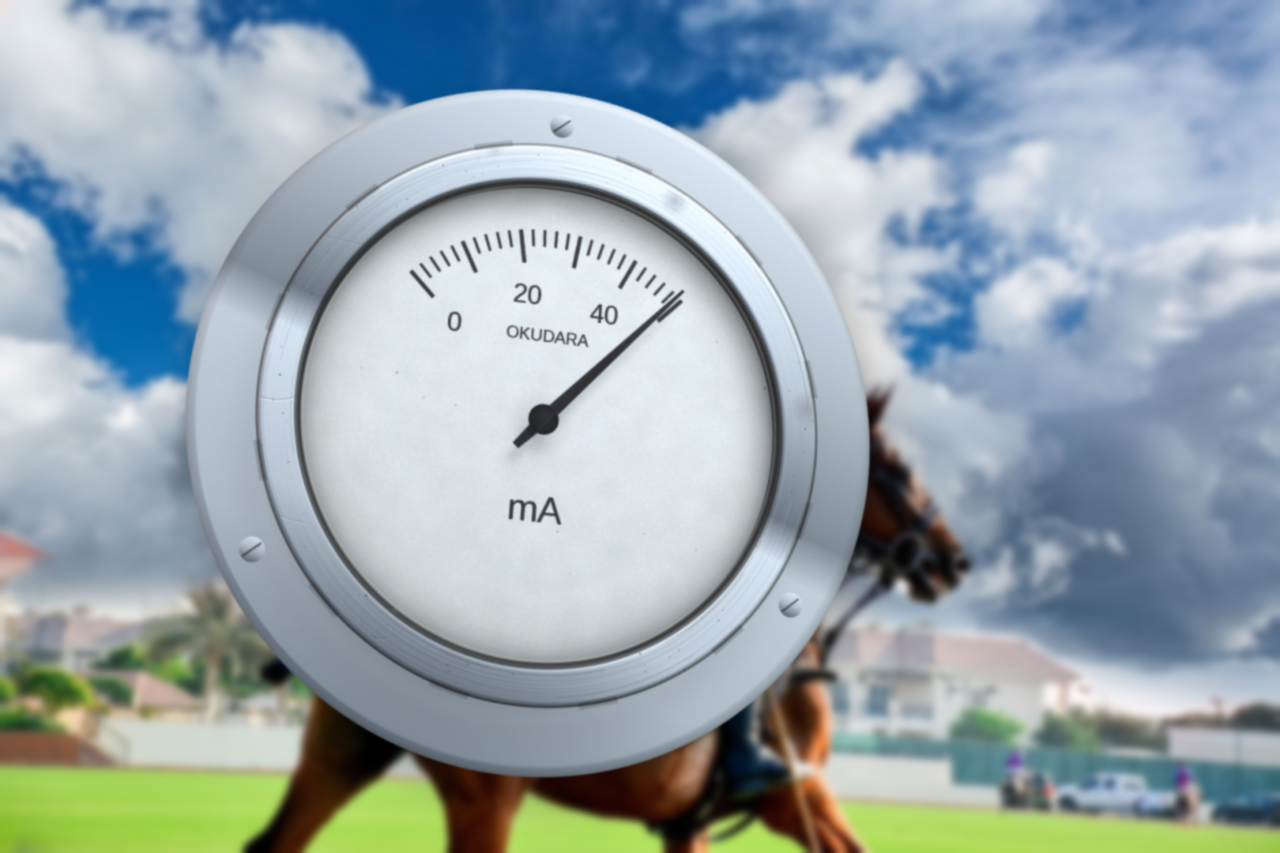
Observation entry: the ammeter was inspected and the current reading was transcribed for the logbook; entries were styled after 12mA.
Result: 49mA
